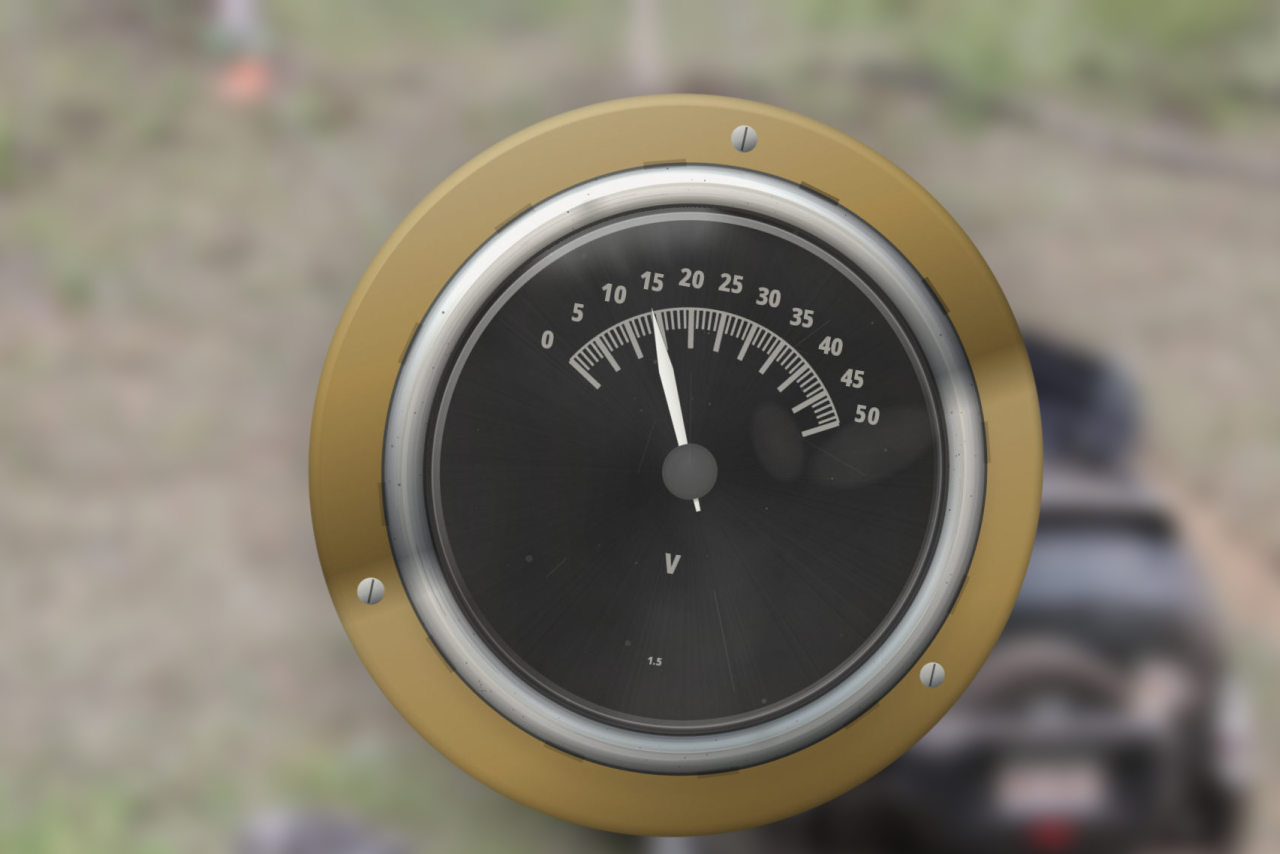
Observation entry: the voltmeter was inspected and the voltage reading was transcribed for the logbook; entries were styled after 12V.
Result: 14V
